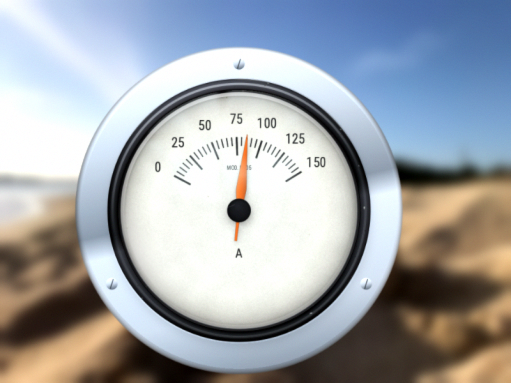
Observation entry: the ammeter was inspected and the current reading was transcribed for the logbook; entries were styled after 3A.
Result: 85A
